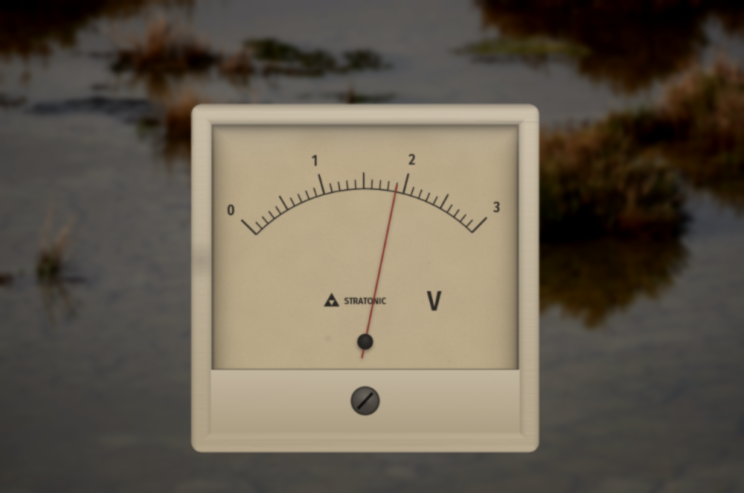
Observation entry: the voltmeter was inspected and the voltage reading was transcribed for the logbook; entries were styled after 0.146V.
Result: 1.9V
